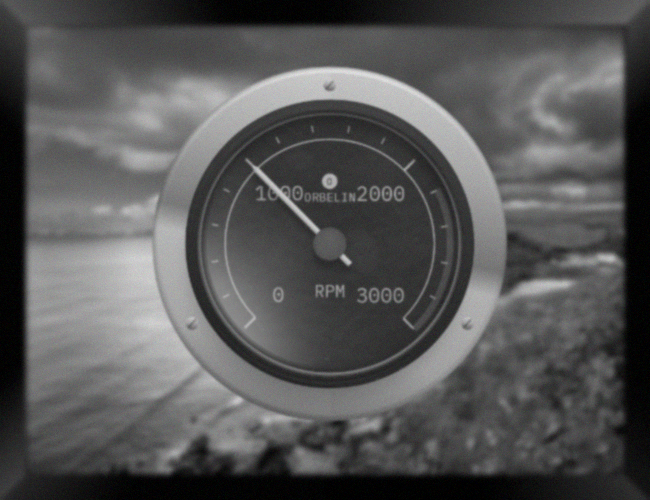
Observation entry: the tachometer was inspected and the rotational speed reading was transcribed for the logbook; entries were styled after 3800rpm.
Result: 1000rpm
